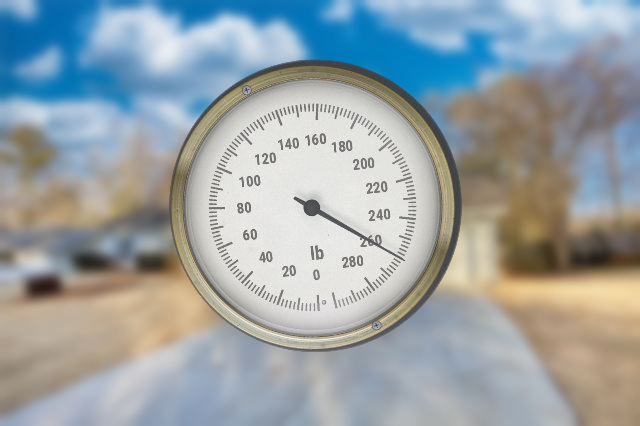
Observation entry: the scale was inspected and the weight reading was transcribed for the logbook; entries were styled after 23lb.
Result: 260lb
